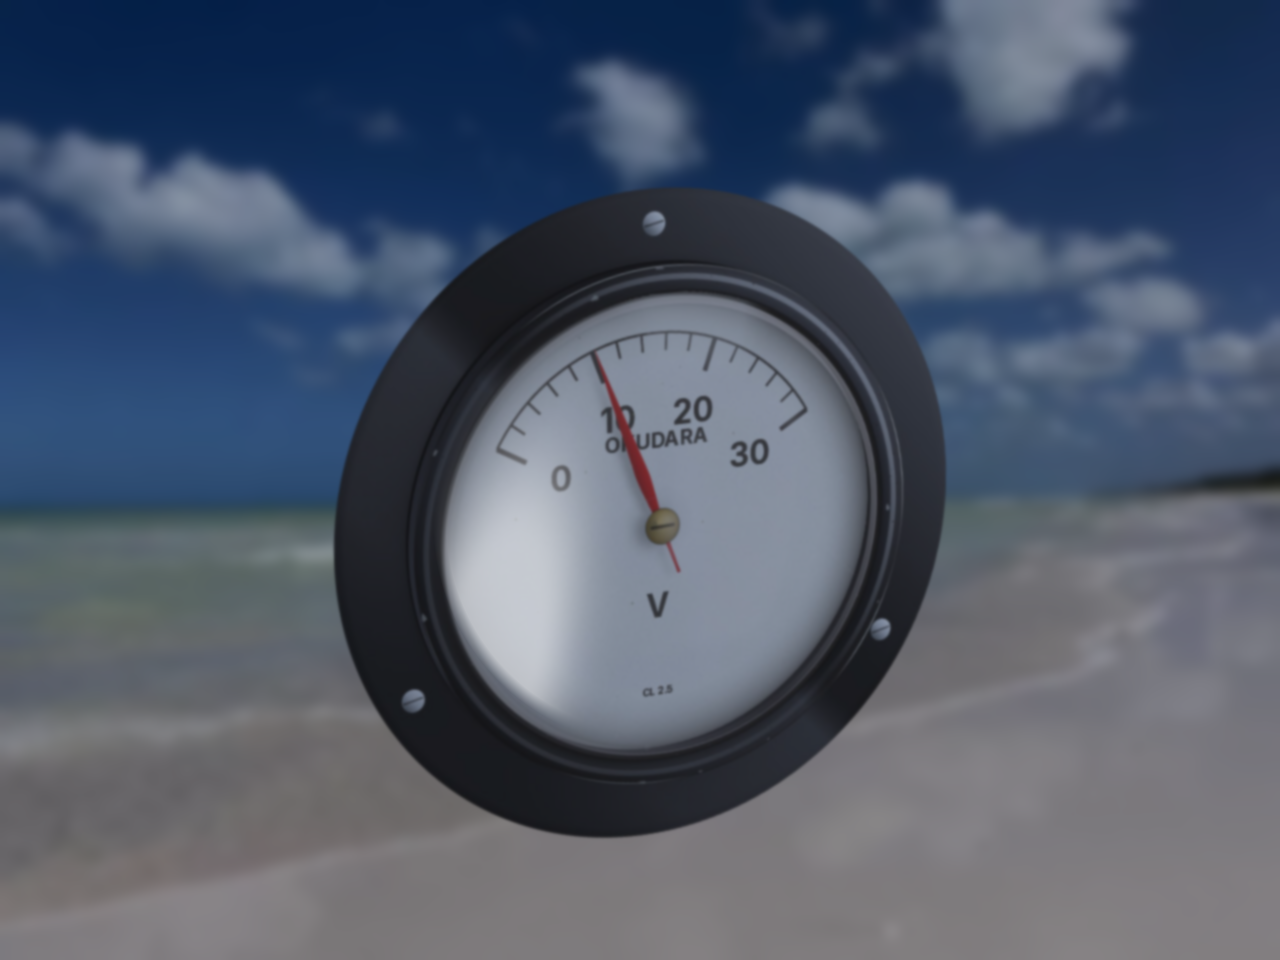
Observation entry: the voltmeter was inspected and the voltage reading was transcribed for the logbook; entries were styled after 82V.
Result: 10V
